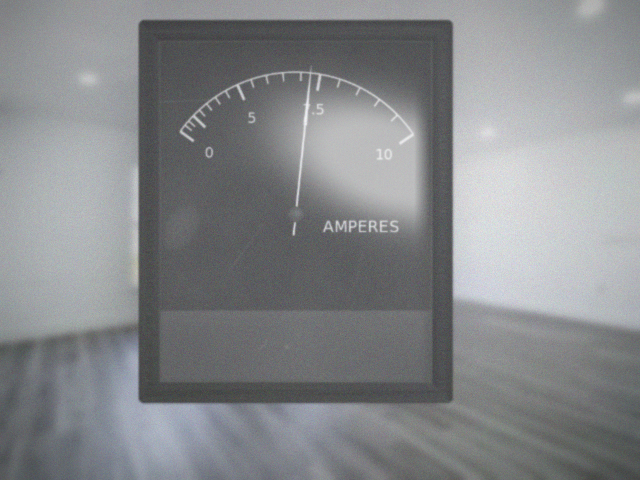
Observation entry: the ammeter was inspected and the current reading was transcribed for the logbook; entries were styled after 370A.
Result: 7.25A
